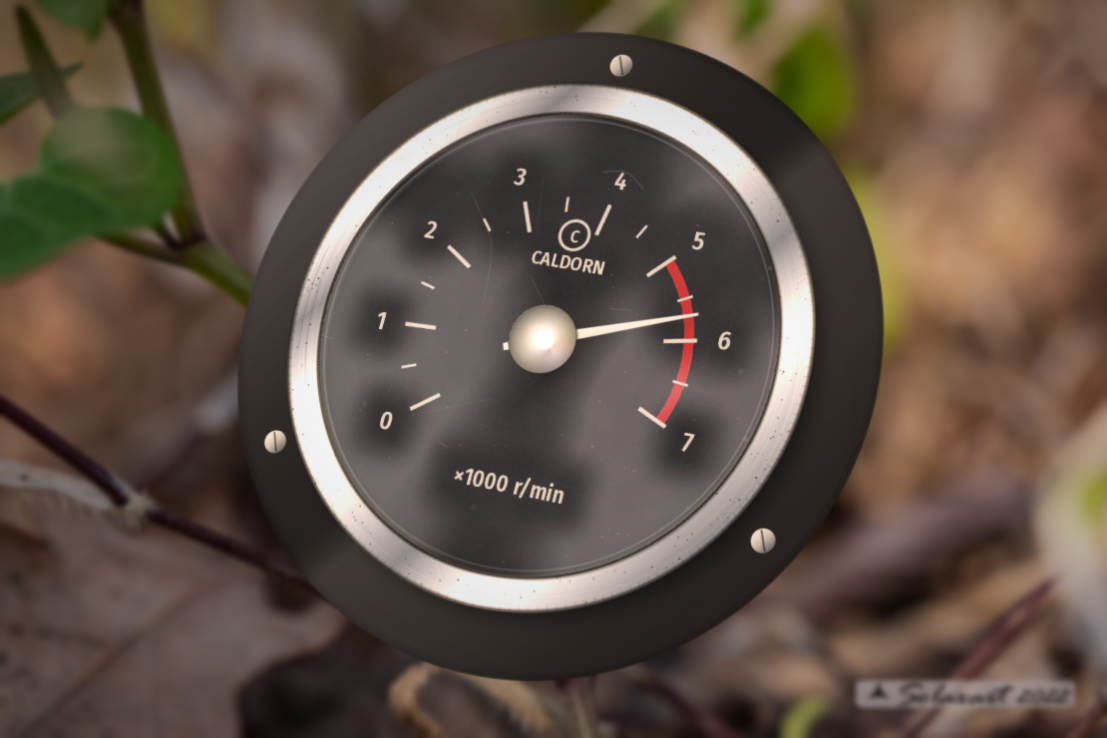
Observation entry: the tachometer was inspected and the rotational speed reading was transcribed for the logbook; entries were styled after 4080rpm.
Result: 5750rpm
